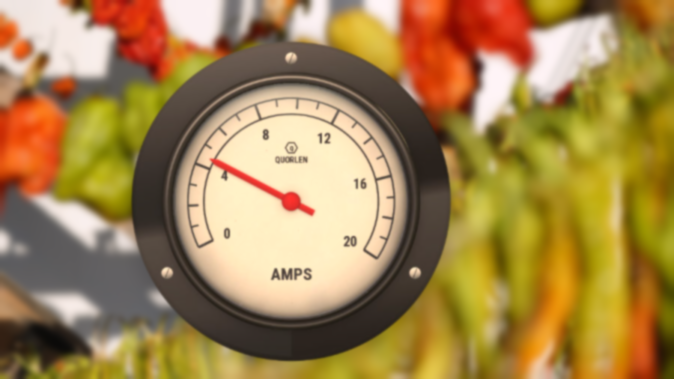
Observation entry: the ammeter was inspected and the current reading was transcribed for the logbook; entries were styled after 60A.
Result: 4.5A
